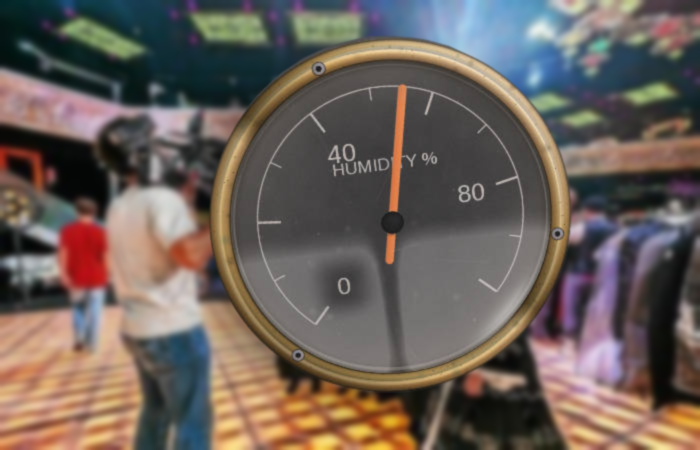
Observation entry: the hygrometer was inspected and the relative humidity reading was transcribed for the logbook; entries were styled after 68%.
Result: 55%
